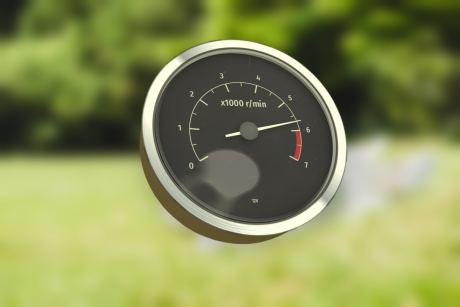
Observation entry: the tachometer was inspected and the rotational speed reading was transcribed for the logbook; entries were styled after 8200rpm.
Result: 5750rpm
